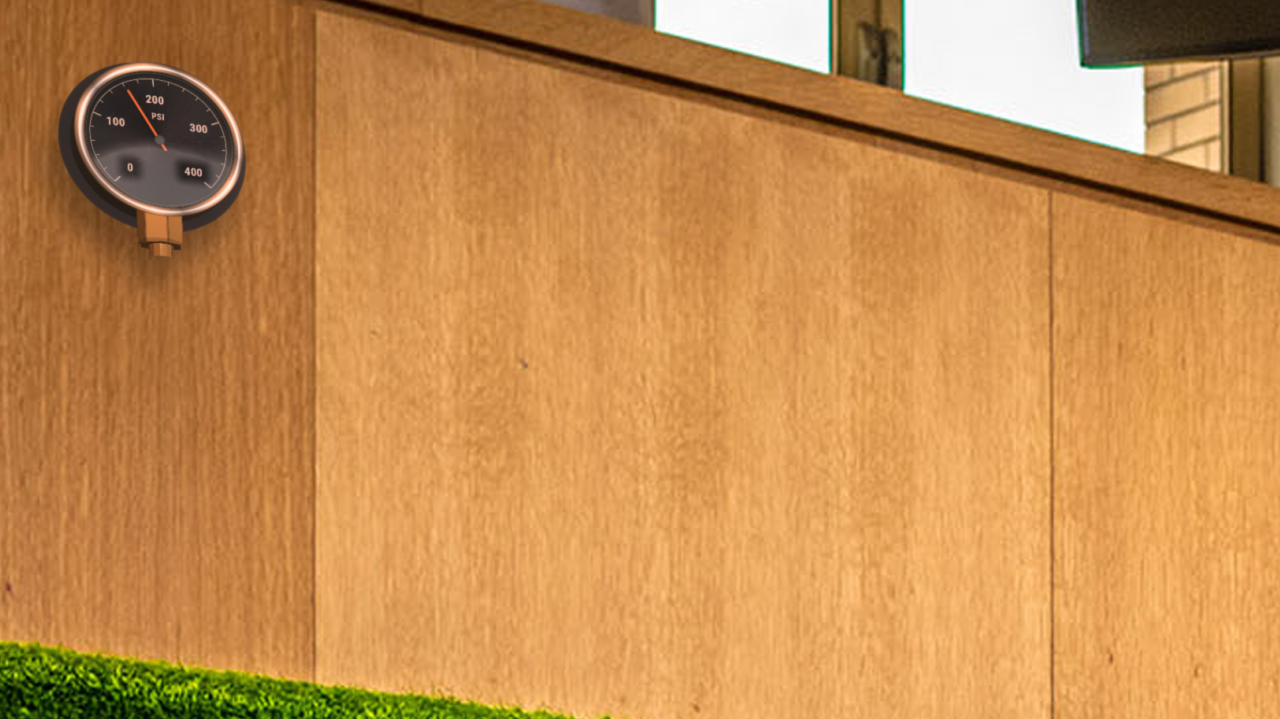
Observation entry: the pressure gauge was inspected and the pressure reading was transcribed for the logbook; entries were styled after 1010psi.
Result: 160psi
